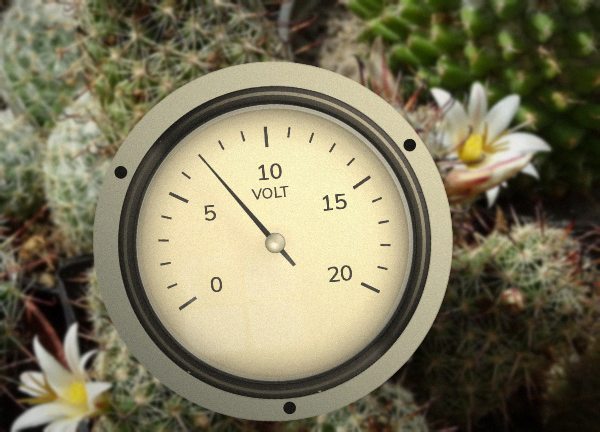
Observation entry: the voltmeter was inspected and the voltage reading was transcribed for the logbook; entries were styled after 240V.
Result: 7V
